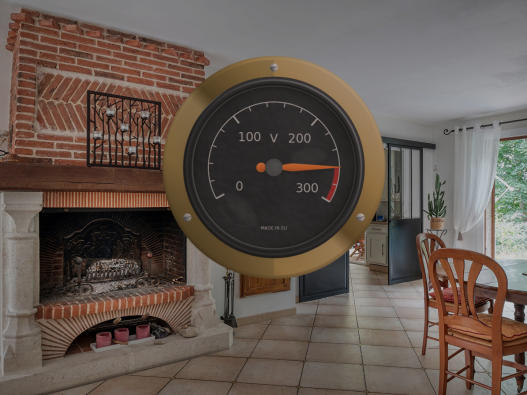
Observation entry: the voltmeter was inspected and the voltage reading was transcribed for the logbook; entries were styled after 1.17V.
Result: 260V
